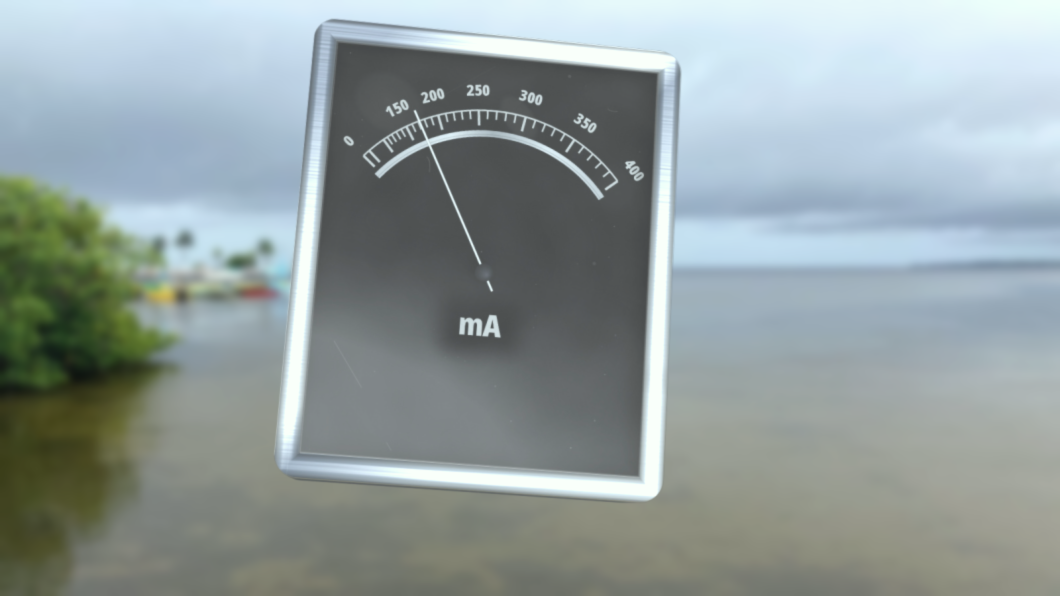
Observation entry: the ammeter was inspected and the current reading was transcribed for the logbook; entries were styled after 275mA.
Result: 170mA
